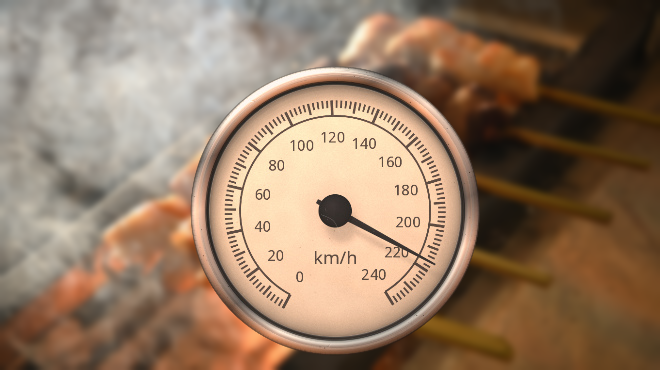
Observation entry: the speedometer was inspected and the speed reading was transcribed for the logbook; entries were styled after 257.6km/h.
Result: 216km/h
